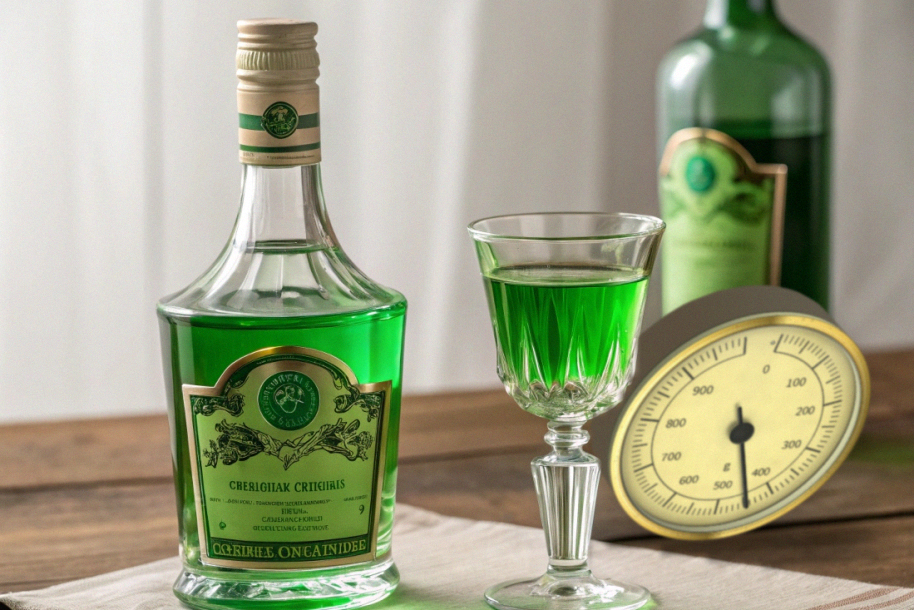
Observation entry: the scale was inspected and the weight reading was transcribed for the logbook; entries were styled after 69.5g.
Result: 450g
